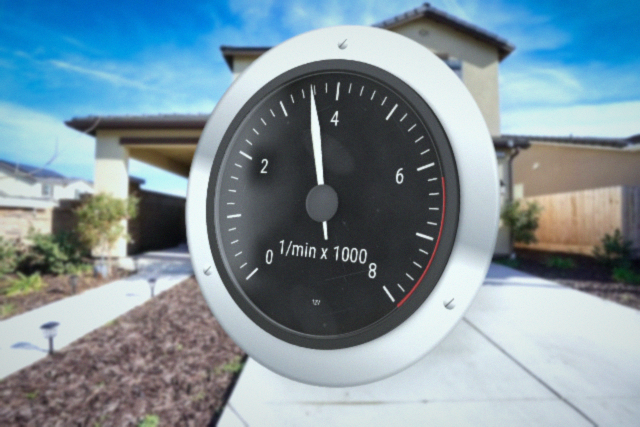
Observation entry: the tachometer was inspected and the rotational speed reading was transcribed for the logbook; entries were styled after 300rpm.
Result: 3600rpm
